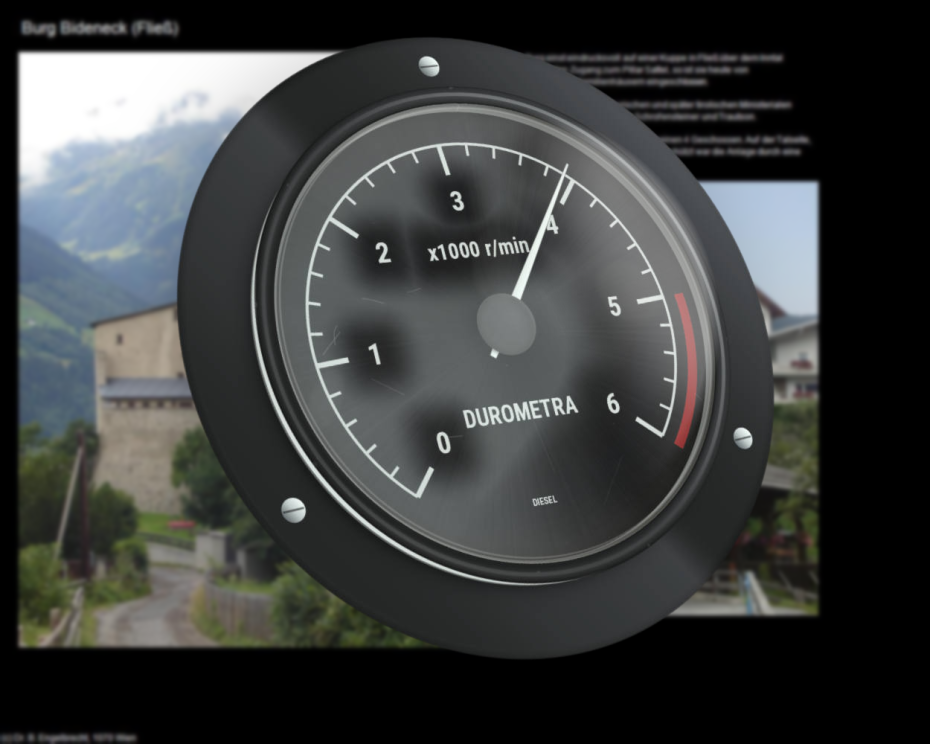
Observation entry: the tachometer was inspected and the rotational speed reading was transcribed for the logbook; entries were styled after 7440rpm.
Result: 3900rpm
